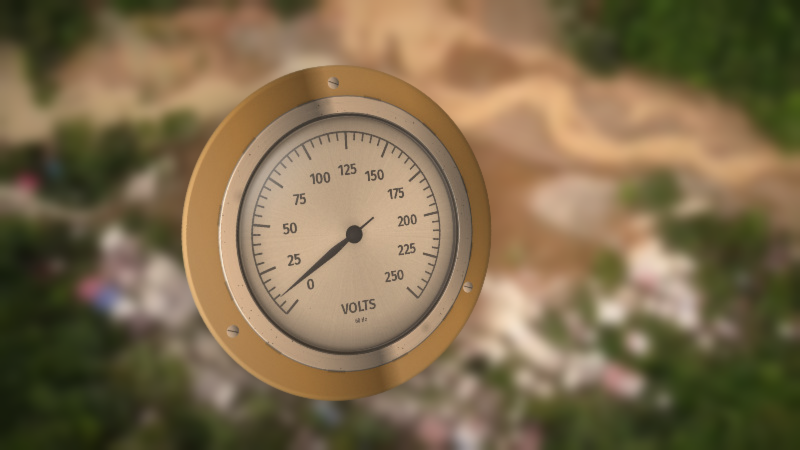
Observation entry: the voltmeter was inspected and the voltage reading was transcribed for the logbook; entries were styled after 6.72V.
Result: 10V
